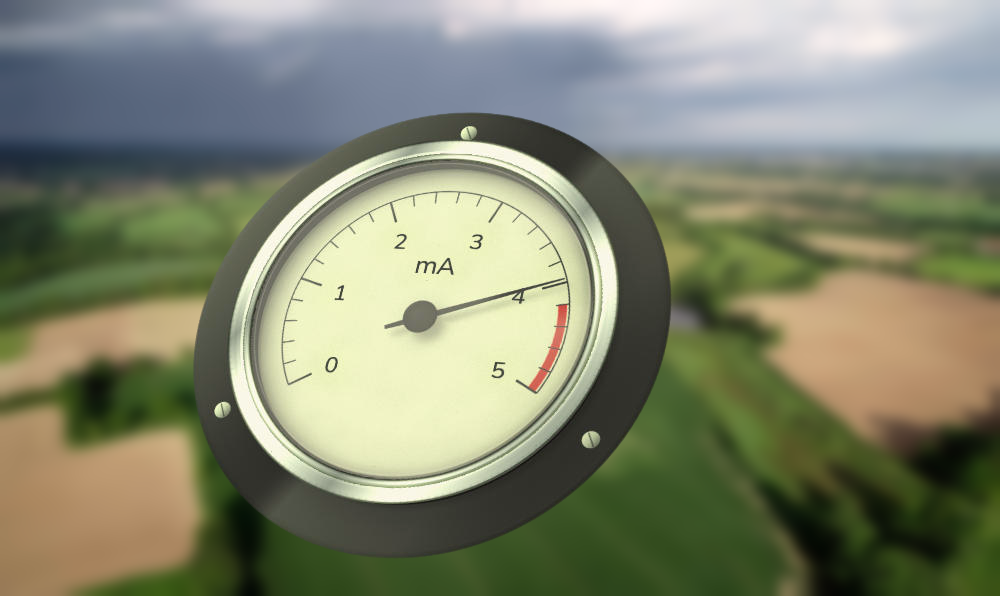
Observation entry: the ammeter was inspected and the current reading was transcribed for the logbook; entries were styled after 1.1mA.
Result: 4mA
